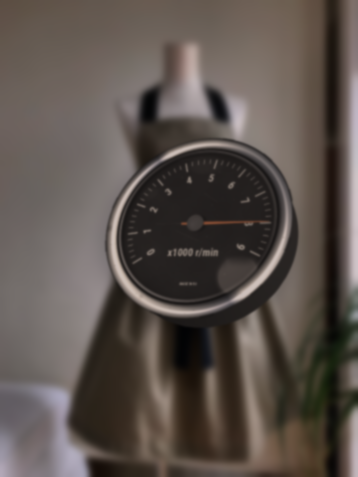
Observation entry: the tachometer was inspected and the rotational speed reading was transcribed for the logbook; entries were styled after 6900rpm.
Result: 8000rpm
